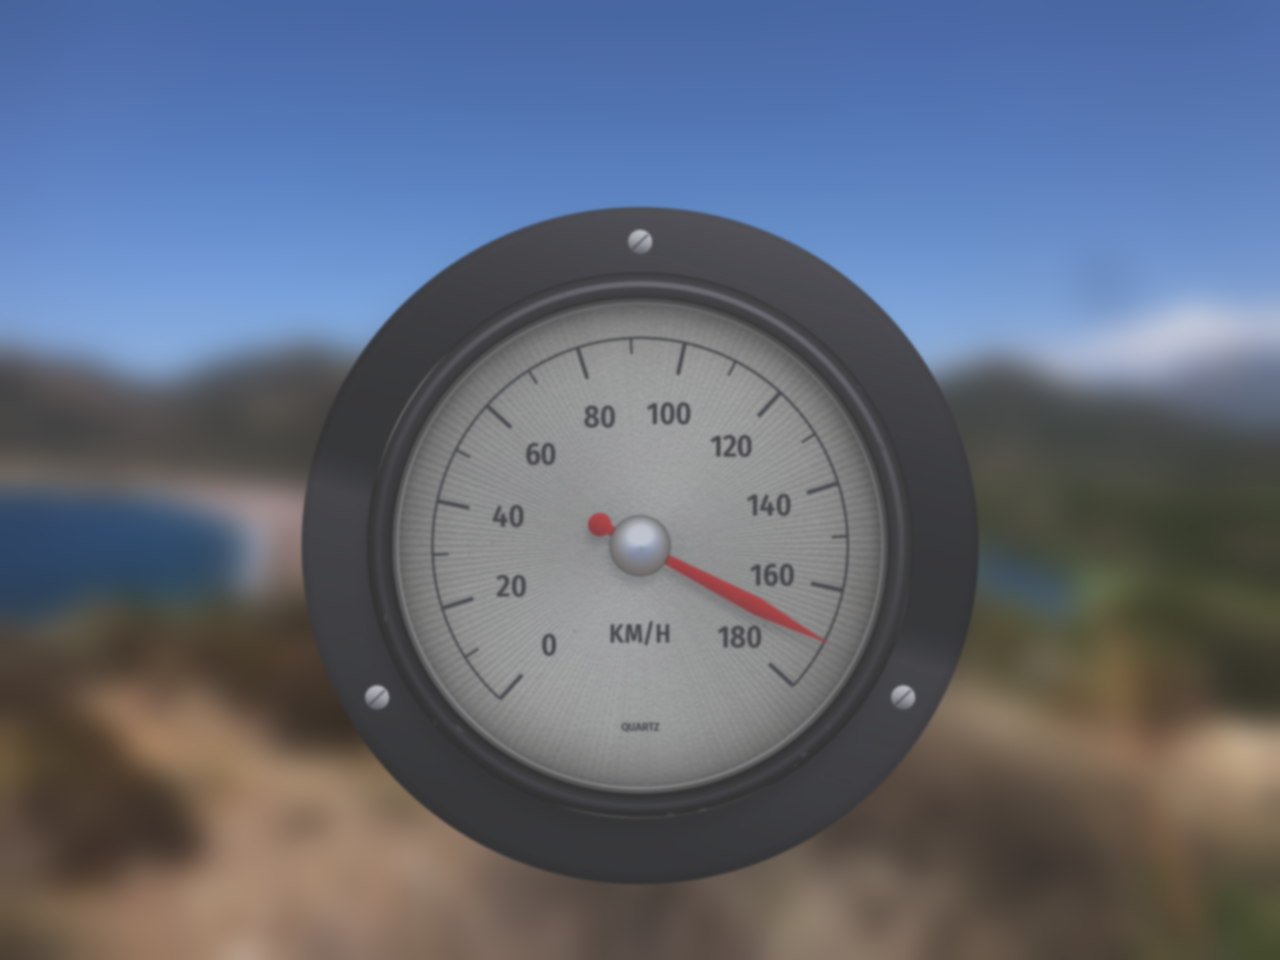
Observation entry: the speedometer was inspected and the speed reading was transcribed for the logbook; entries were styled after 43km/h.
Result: 170km/h
